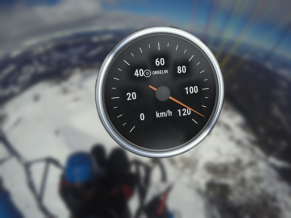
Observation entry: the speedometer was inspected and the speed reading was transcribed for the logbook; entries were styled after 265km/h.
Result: 115km/h
